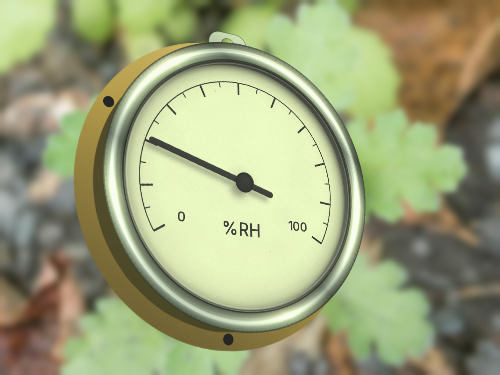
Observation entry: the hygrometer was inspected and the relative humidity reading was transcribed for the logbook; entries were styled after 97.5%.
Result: 20%
